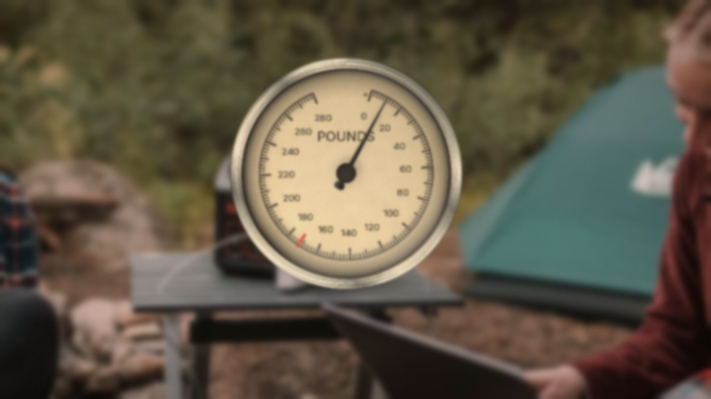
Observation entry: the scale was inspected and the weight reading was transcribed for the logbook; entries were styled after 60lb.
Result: 10lb
